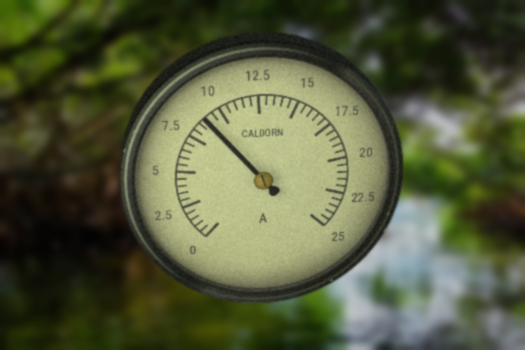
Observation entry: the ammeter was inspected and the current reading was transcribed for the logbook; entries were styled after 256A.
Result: 9A
